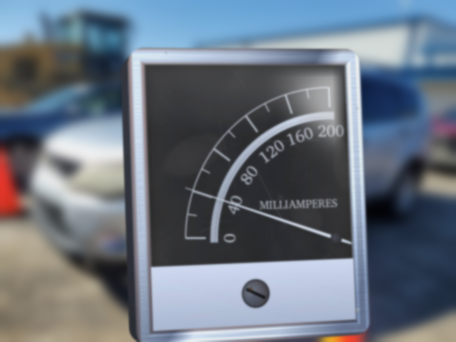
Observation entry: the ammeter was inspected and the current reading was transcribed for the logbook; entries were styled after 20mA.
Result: 40mA
